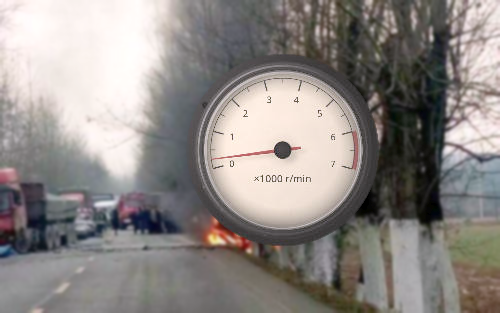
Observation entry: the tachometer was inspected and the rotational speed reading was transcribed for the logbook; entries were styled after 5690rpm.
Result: 250rpm
